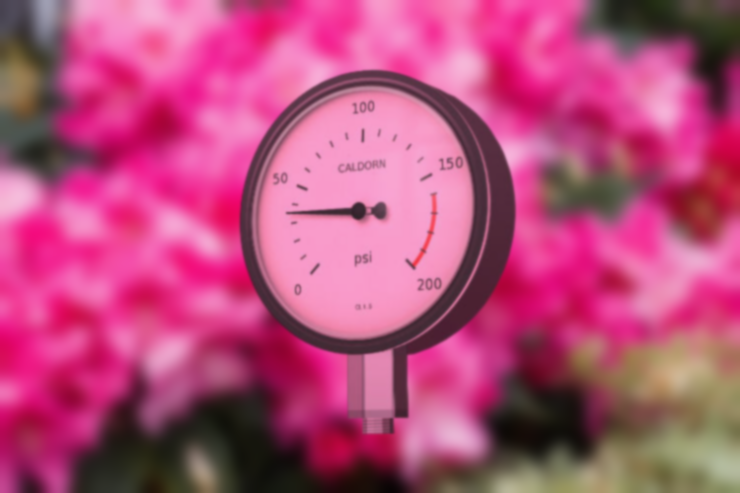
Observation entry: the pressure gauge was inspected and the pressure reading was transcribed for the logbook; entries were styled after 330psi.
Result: 35psi
